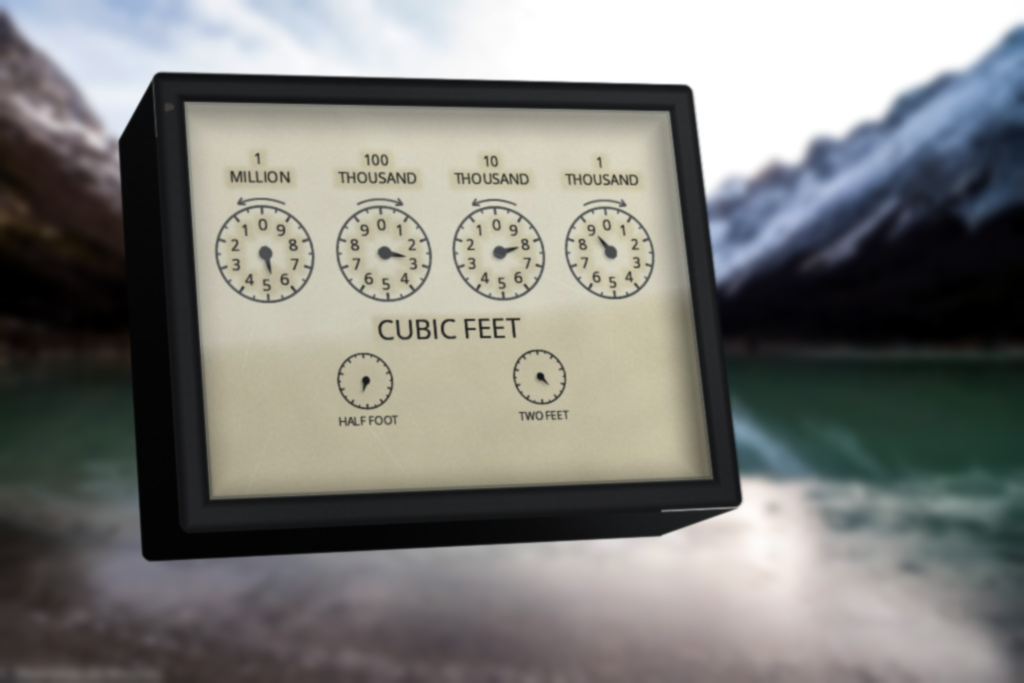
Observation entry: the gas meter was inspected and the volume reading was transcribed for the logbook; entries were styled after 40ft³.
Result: 527900ft³
